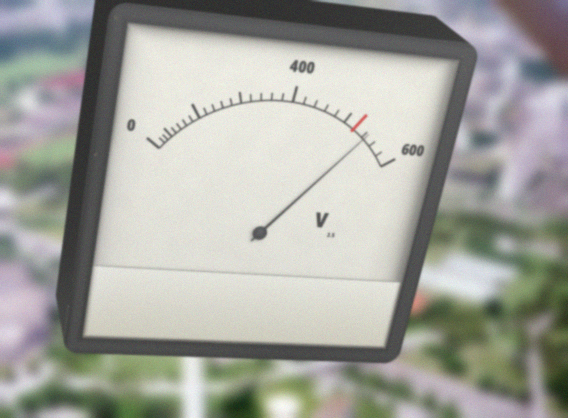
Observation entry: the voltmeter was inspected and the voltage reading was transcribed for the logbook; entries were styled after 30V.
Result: 540V
